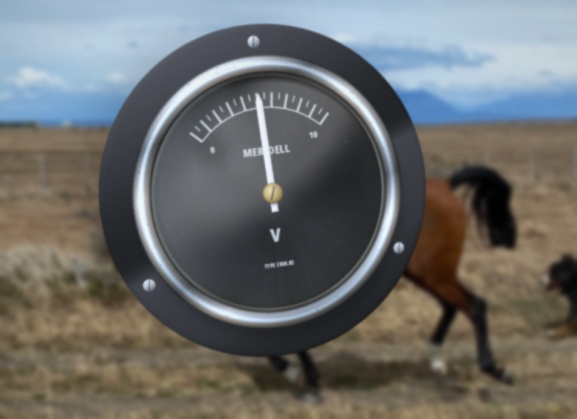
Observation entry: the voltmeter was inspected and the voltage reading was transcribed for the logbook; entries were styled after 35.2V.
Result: 5V
